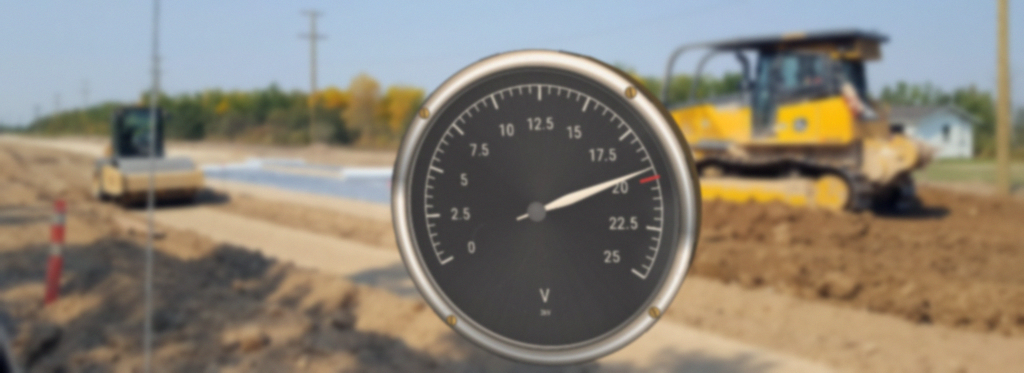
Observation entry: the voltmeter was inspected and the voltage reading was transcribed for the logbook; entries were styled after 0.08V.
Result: 19.5V
